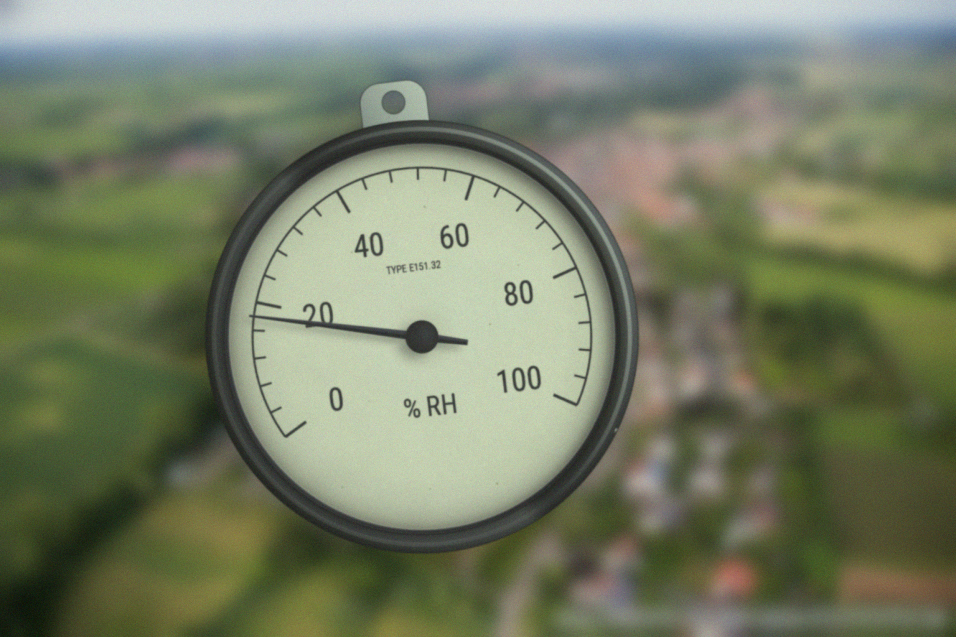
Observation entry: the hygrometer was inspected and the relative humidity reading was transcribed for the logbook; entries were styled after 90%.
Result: 18%
